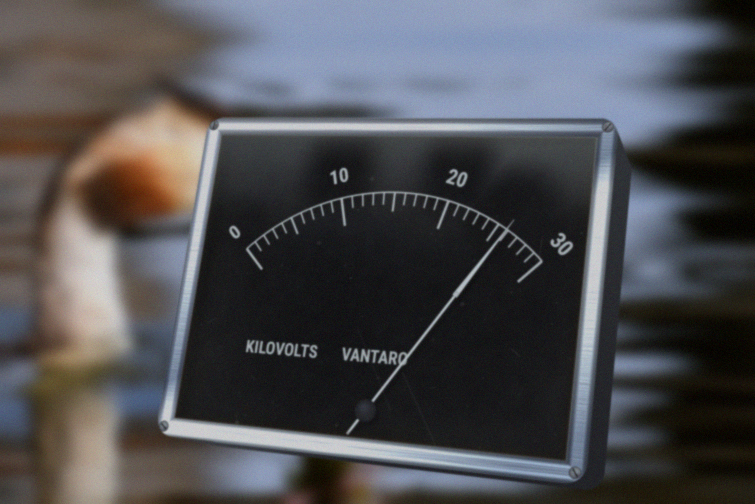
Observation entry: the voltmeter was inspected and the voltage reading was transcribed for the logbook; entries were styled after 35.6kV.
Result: 26kV
